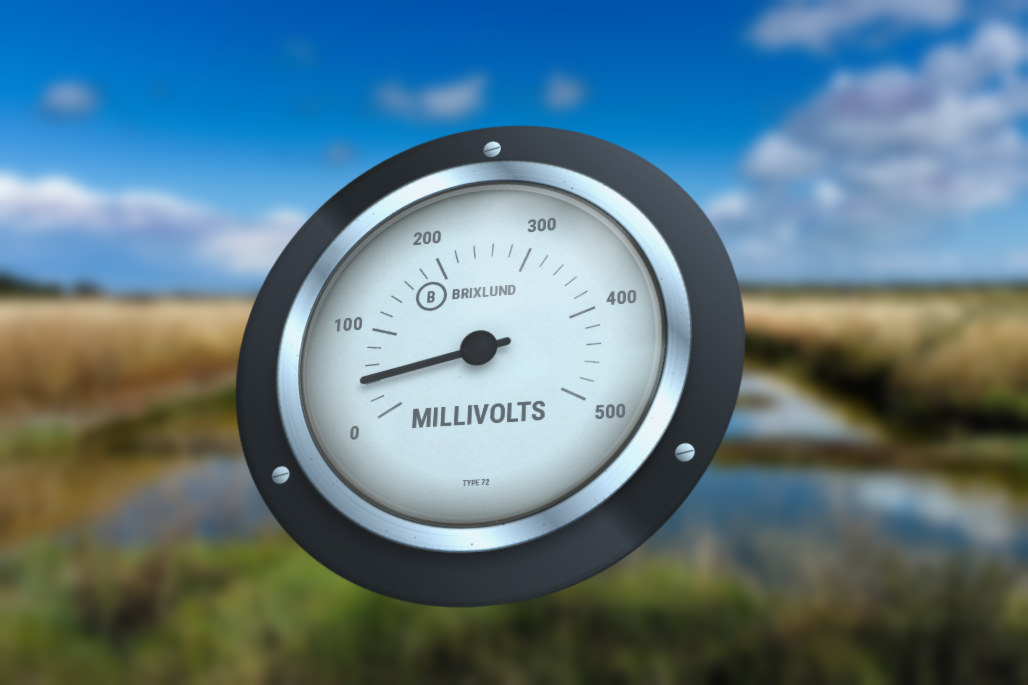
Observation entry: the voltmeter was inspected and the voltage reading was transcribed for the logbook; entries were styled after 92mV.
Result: 40mV
